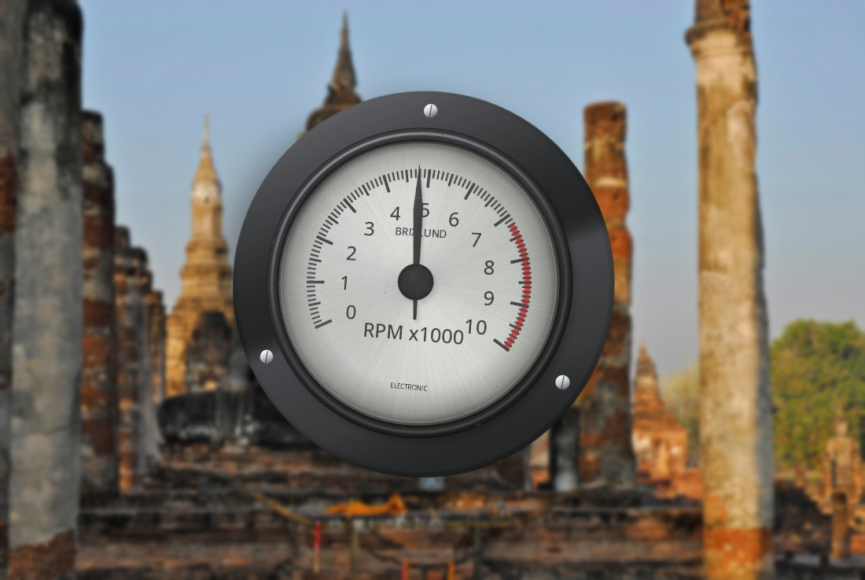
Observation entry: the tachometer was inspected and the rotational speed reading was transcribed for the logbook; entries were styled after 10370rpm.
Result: 4800rpm
